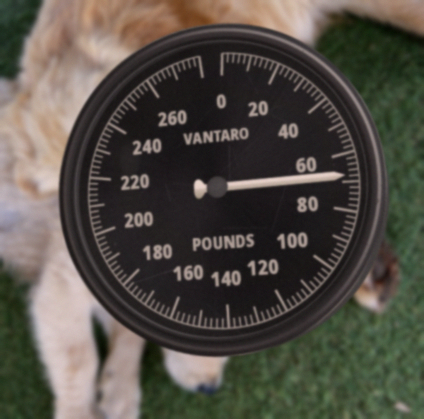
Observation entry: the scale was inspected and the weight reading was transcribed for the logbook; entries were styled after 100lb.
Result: 68lb
